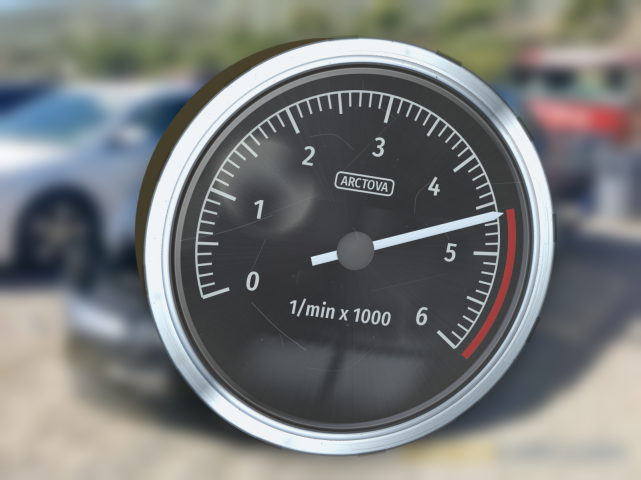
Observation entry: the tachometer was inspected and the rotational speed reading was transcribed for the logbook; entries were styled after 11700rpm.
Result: 4600rpm
